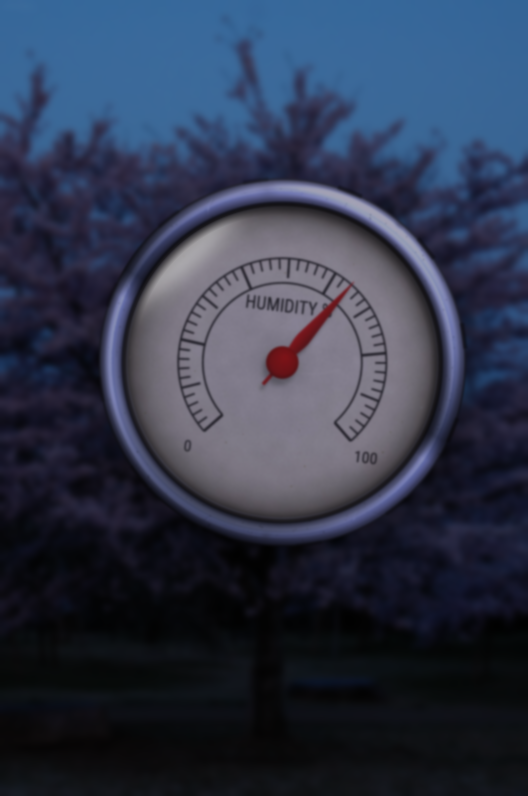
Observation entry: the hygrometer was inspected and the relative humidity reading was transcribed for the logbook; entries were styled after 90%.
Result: 64%
